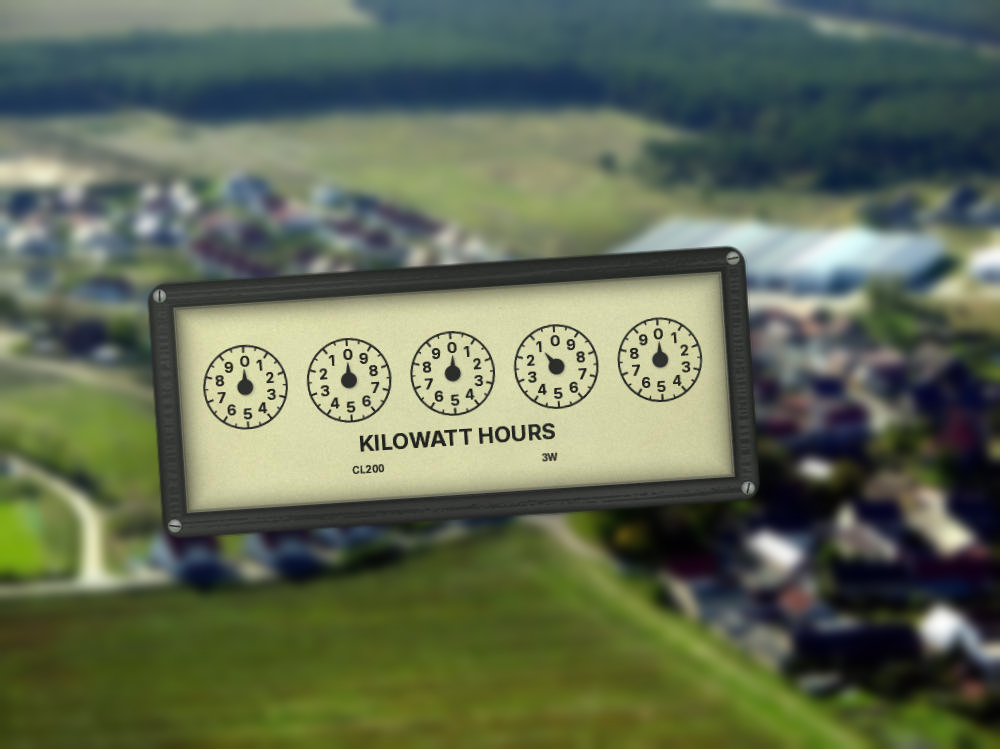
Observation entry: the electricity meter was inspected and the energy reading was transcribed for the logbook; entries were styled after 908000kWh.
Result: 10kWh
